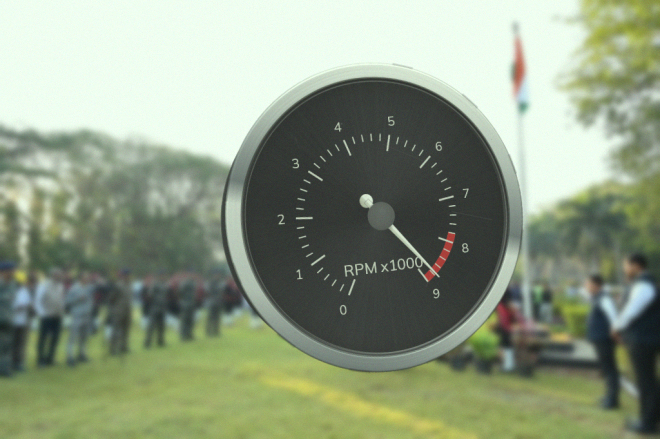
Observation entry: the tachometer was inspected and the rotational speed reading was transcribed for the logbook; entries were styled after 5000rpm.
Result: 8800rpm
